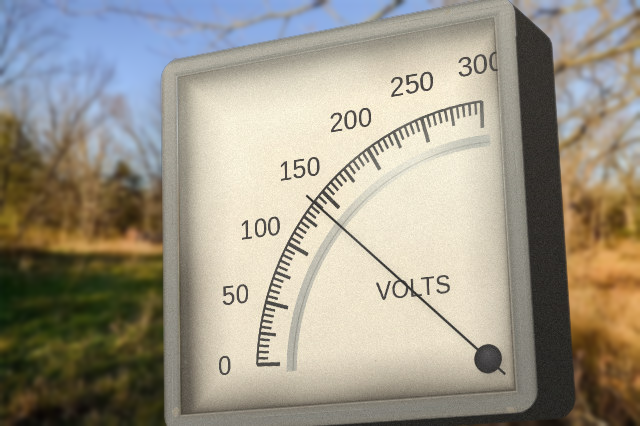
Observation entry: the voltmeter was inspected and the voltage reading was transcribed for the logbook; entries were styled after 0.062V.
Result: 140V
